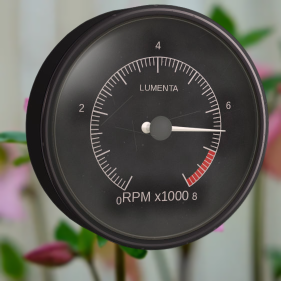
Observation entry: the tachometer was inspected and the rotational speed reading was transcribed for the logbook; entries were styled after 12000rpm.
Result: 6500rpm
